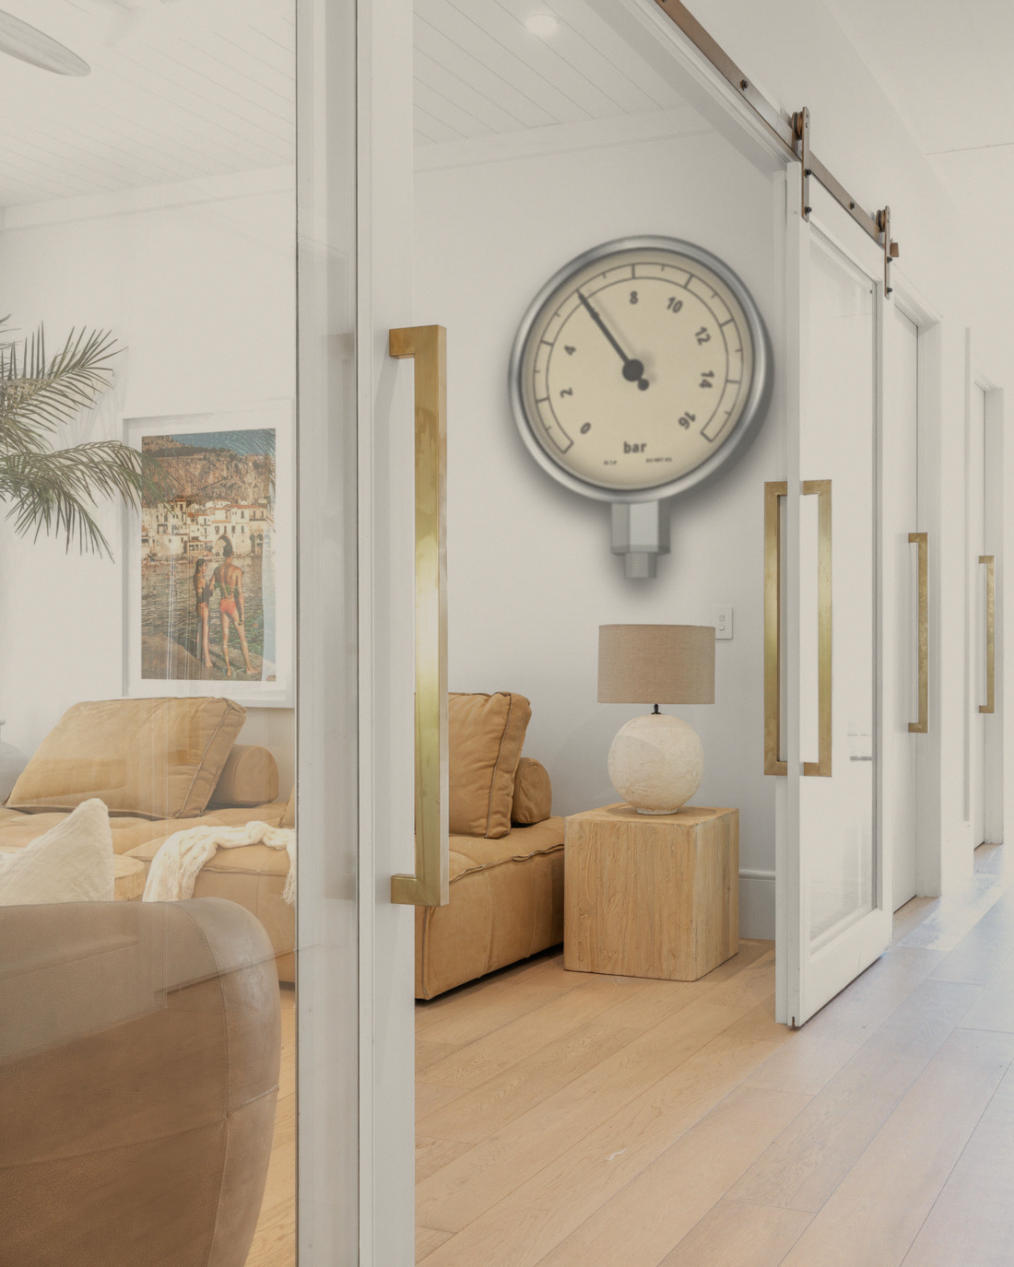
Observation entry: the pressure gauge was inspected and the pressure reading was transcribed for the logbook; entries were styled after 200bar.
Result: 6bar
